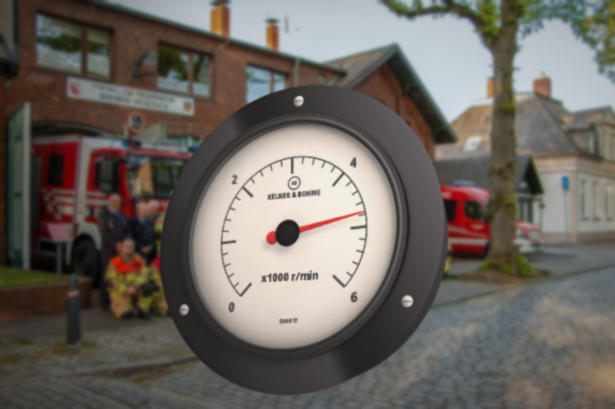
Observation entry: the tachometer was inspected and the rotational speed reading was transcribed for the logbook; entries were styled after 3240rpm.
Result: 4800rpm
